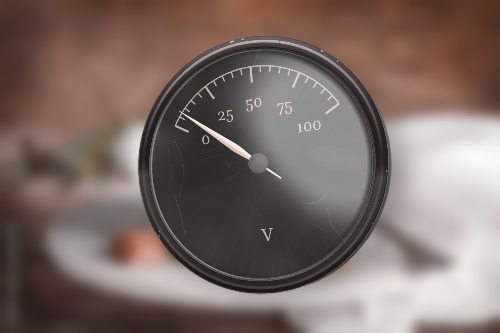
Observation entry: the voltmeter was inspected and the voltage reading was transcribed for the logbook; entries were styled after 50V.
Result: 7.5V
